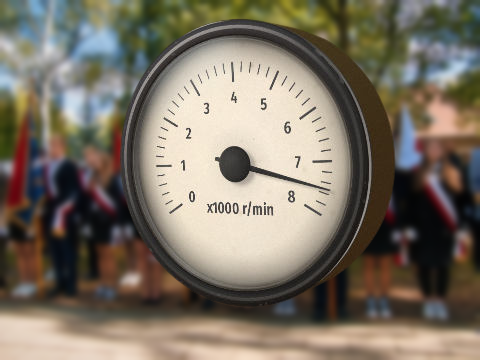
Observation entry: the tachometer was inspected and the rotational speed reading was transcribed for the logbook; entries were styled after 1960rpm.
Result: 7500rpm
